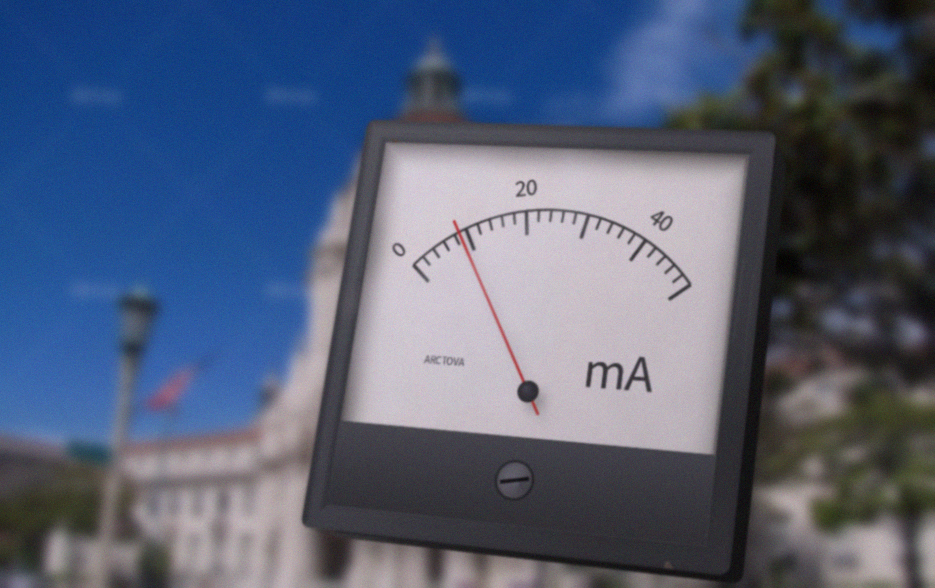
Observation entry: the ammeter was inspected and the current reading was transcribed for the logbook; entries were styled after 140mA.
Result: 9mA
